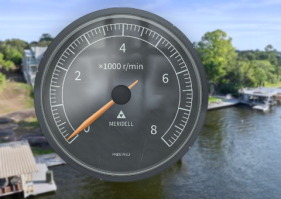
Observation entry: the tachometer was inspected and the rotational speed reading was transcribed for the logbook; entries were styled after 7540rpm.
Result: 100rpm
